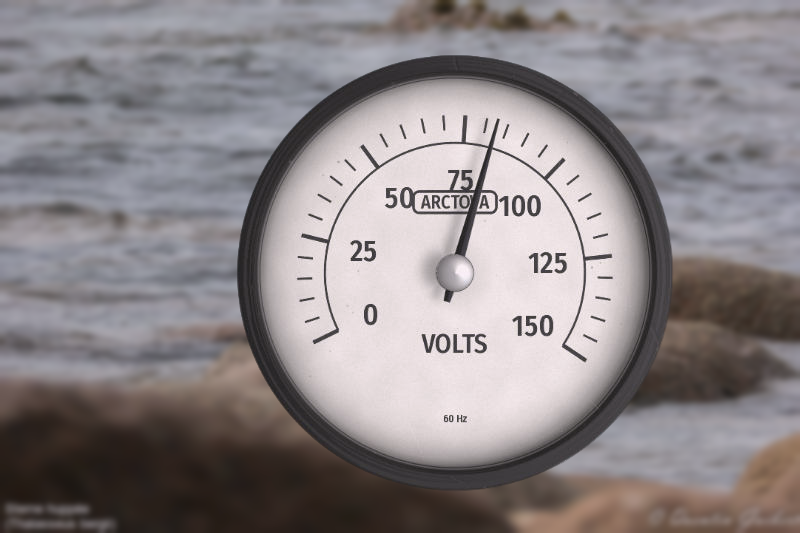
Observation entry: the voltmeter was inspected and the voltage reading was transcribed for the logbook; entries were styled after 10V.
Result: 82.5V
